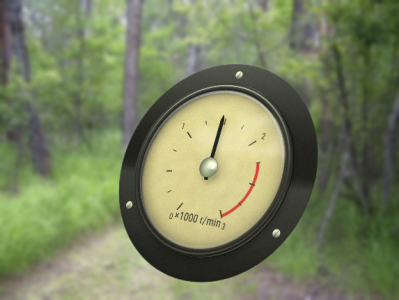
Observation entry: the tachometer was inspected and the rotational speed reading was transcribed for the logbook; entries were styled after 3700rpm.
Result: 1500rpm
